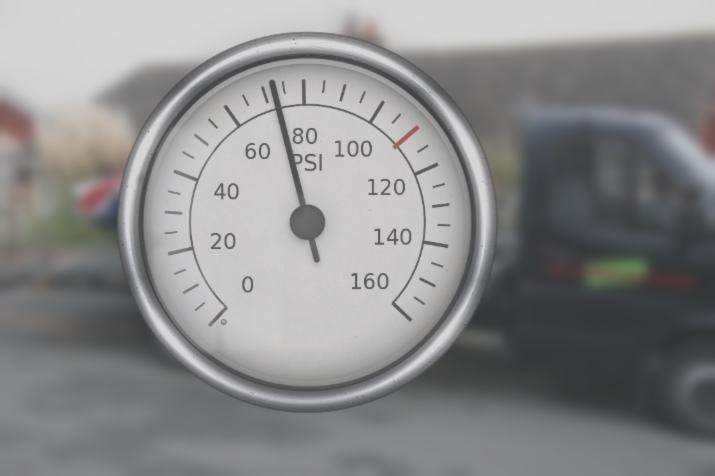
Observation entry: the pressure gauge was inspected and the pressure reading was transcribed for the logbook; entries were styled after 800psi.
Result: 72.5psi
